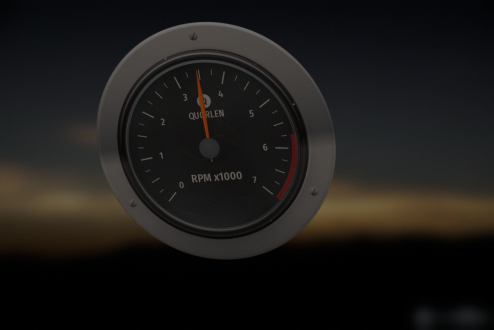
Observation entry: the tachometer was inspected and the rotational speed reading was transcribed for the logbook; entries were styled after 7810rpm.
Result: 3500rpm
